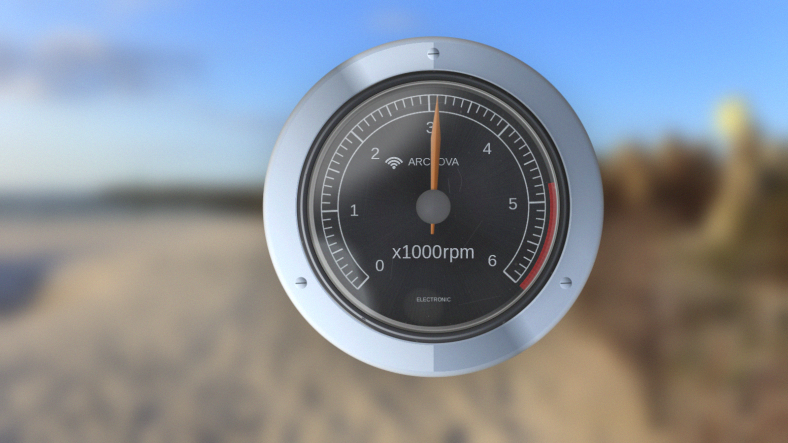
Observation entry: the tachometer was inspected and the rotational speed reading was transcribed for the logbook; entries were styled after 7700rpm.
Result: 3100rpm
